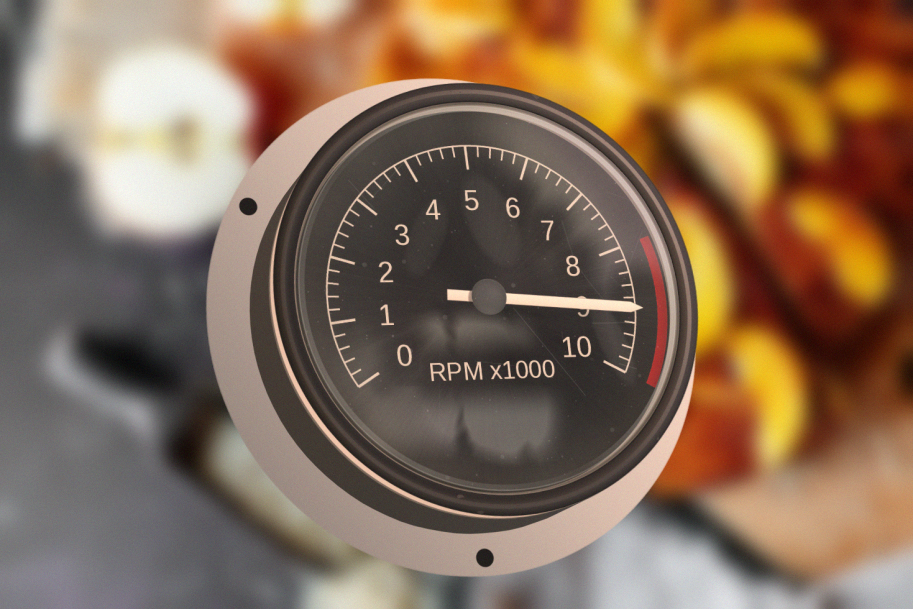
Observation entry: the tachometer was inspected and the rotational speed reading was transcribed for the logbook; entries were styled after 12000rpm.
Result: 9000rpm
